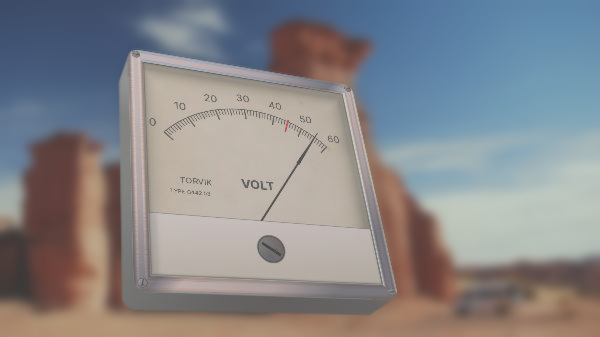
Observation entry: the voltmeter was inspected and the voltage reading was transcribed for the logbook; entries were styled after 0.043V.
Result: 55V
